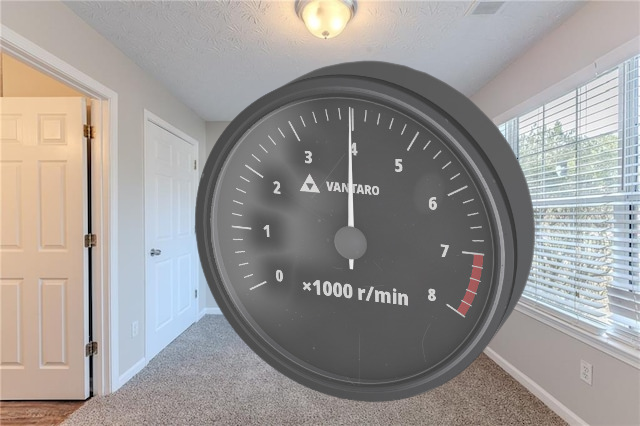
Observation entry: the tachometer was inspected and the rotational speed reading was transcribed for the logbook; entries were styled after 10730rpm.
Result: 4000rpm
